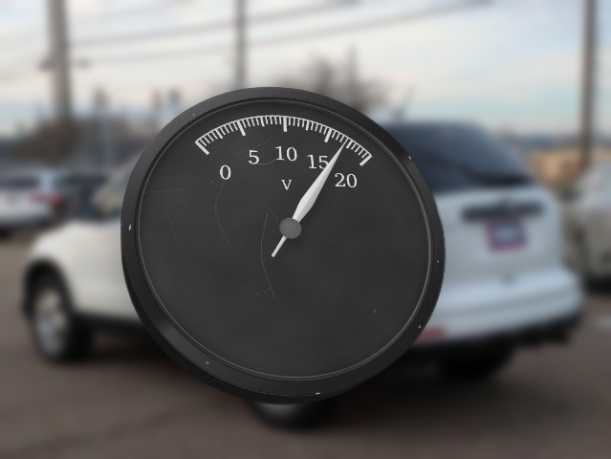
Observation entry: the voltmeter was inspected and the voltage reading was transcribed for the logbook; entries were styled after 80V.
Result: 17V
